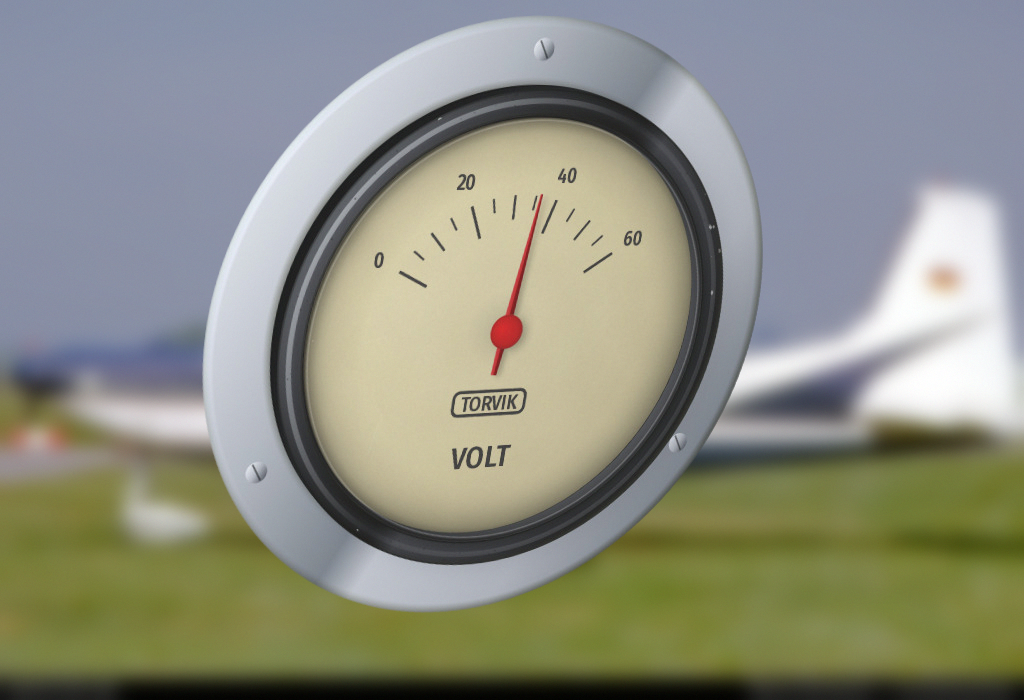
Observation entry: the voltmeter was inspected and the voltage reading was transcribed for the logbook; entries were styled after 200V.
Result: 35V
